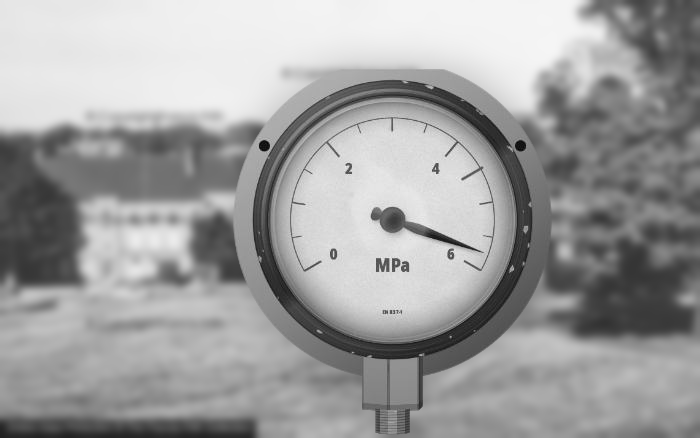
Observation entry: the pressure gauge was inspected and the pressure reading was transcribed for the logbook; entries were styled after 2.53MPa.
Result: 5.75MPa
